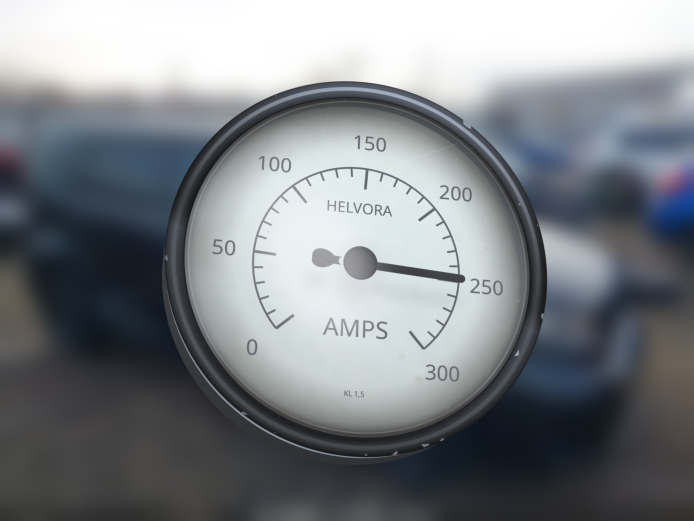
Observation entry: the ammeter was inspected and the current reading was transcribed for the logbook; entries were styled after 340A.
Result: 250A
